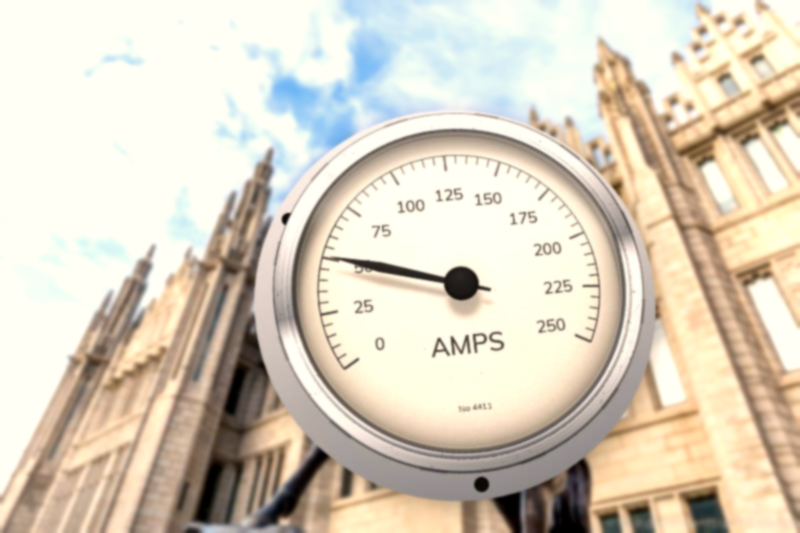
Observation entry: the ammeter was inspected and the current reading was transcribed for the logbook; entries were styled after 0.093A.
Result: 50A
